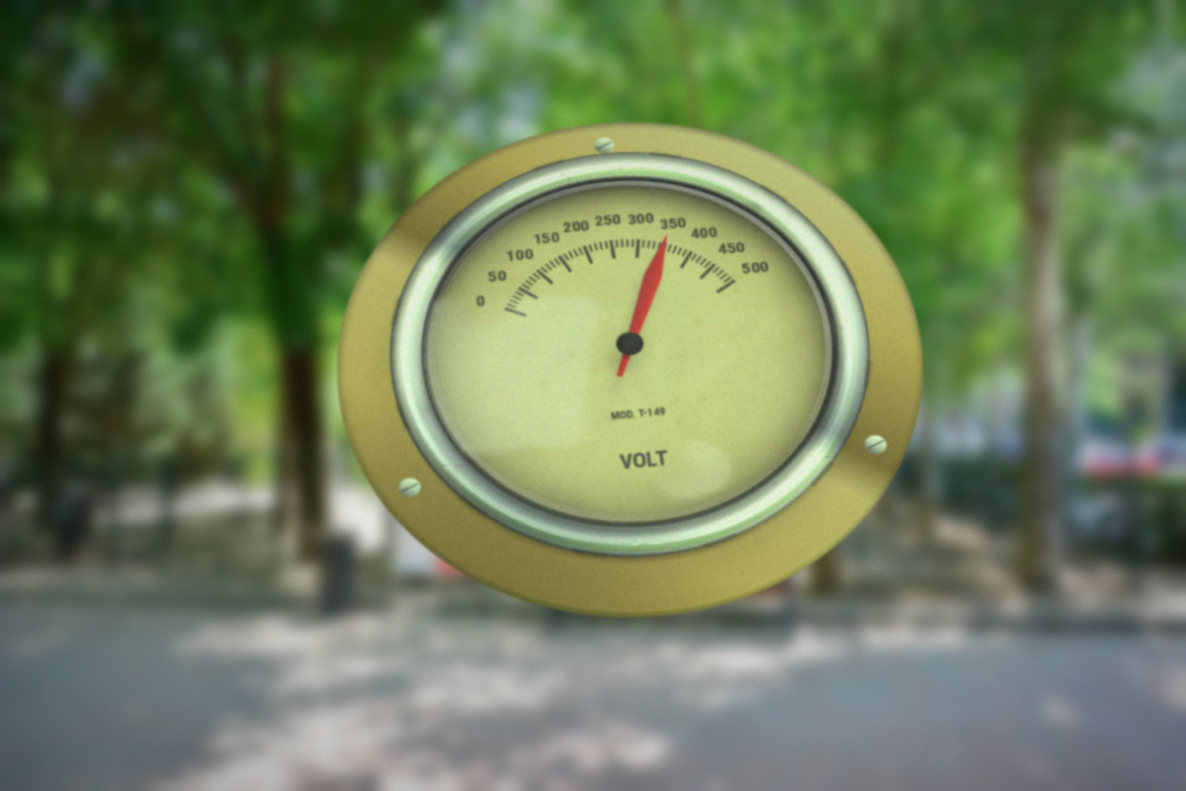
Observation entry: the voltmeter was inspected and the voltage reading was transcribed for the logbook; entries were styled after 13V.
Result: 350V
